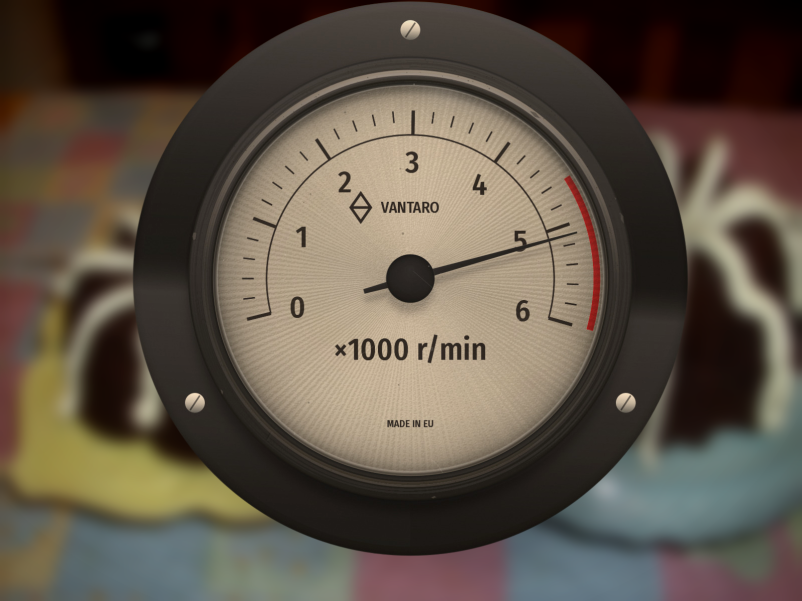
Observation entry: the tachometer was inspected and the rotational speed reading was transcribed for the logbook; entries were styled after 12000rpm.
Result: 5100rpm
